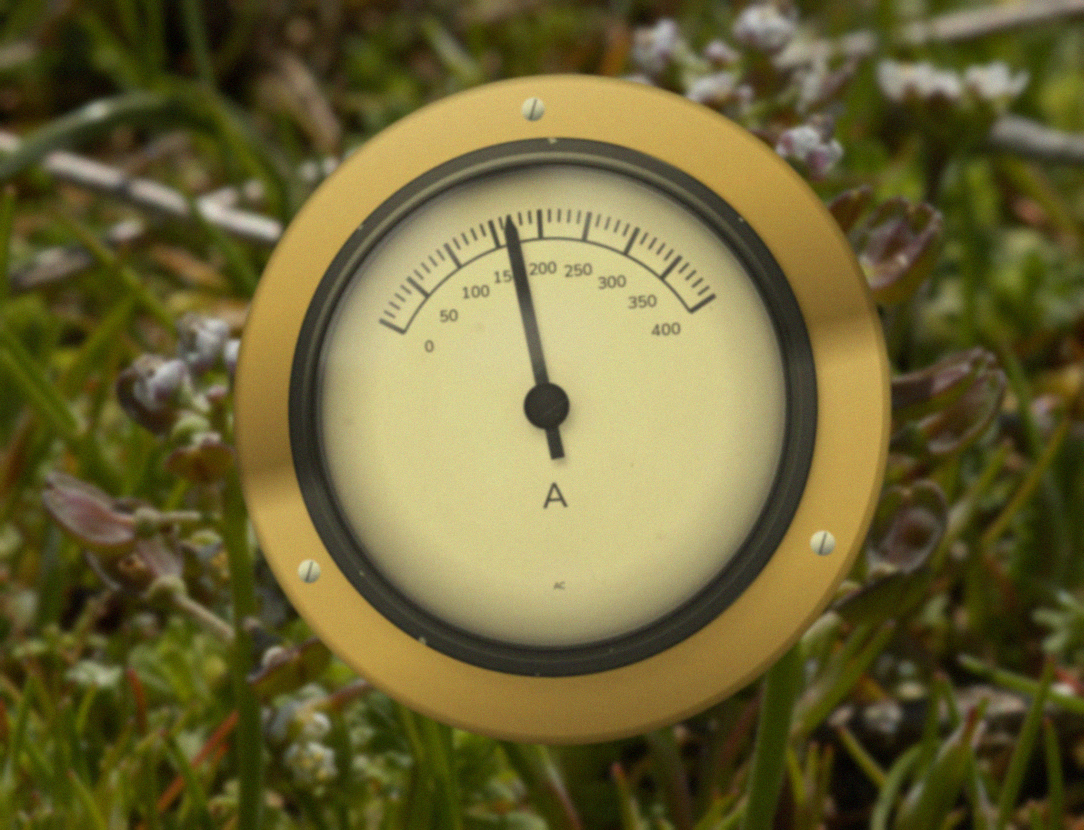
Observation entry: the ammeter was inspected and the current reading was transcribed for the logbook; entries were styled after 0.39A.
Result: 170A
